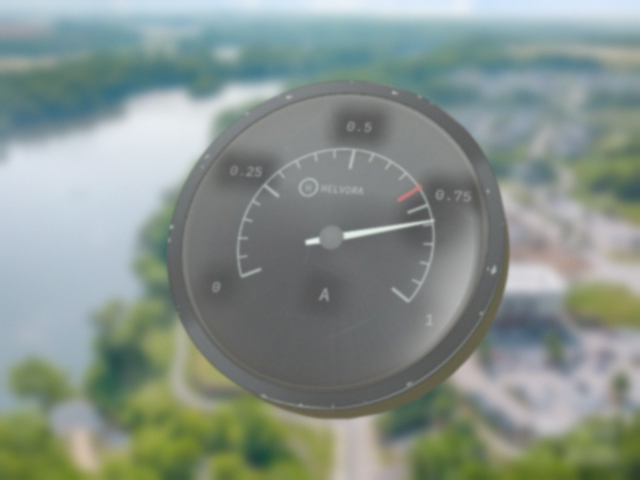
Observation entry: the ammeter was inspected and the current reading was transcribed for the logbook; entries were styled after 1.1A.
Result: 0.8A
